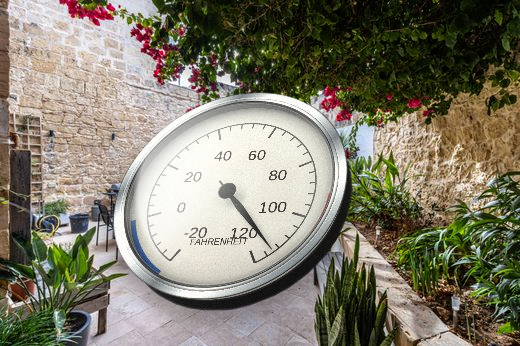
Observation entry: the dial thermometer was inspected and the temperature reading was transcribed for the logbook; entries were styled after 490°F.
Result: 114°F
